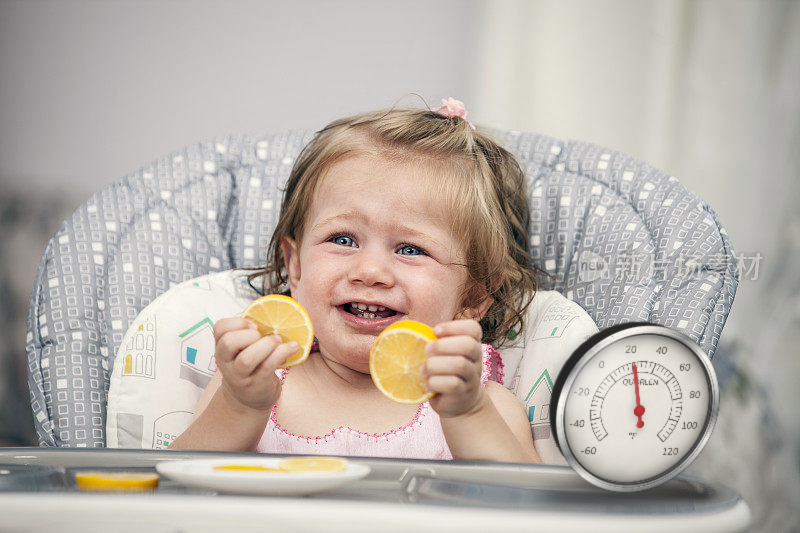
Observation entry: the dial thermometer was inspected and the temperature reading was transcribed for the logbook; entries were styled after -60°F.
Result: 20°F
